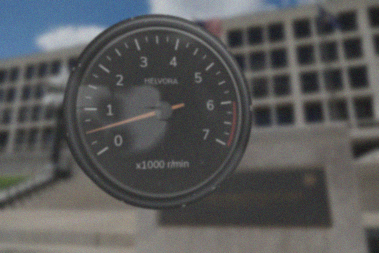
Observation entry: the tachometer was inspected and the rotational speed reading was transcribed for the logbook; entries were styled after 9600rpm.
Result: 500rpm
